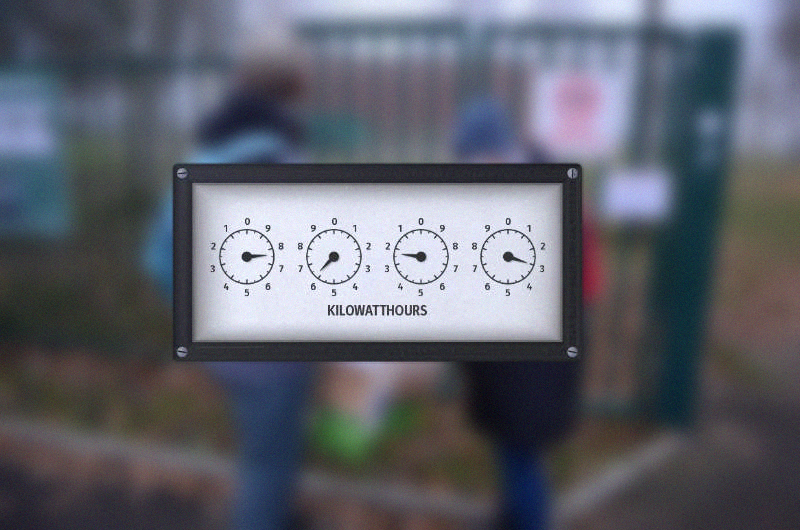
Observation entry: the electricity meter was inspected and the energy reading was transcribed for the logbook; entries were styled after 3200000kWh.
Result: 7623kWh
